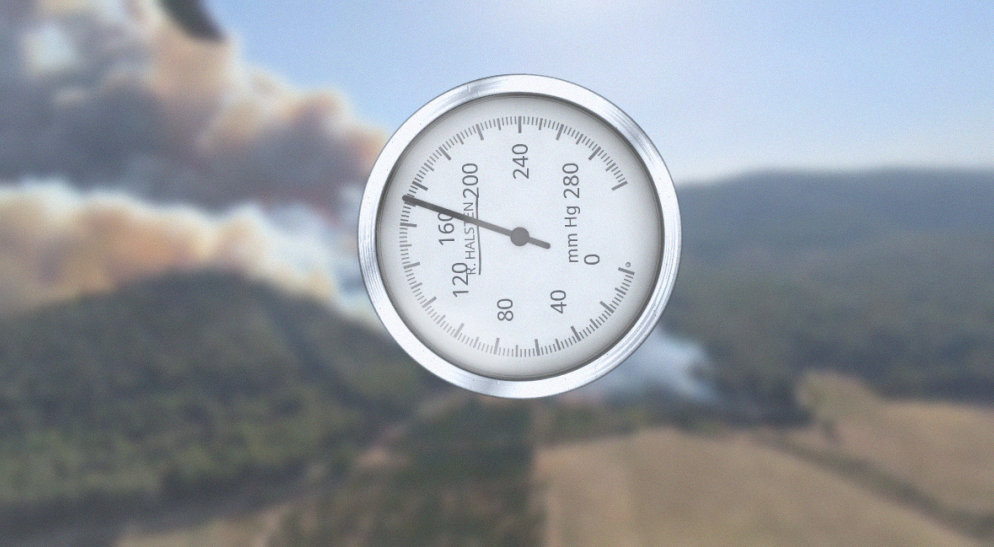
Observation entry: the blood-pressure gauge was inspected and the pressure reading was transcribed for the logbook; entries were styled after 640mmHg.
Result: 172mmHg
